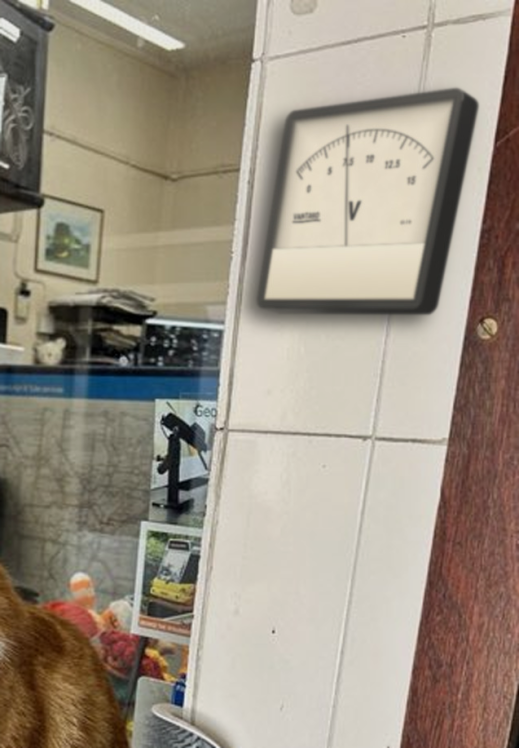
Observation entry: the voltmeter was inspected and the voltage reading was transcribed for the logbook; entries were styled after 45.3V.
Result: 7.5V
